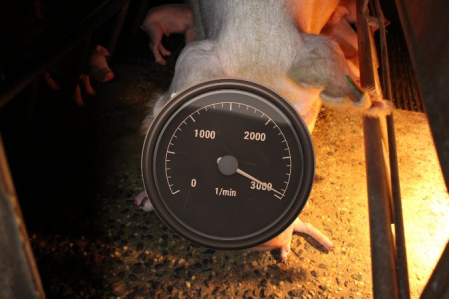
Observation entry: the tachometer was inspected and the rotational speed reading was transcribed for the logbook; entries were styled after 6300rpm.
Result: 2950rpm
